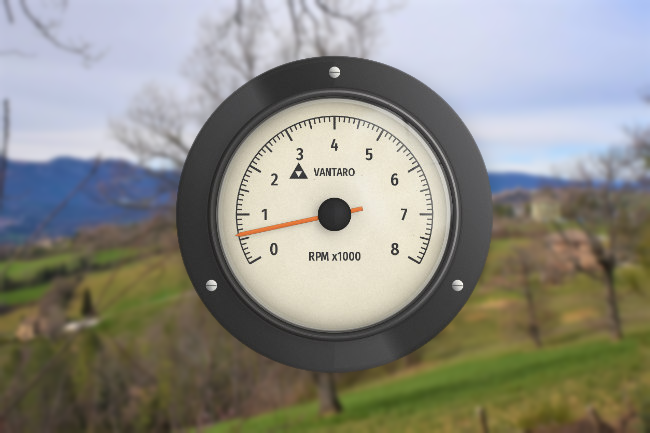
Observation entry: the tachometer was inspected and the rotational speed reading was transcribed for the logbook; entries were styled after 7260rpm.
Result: 600rpm
